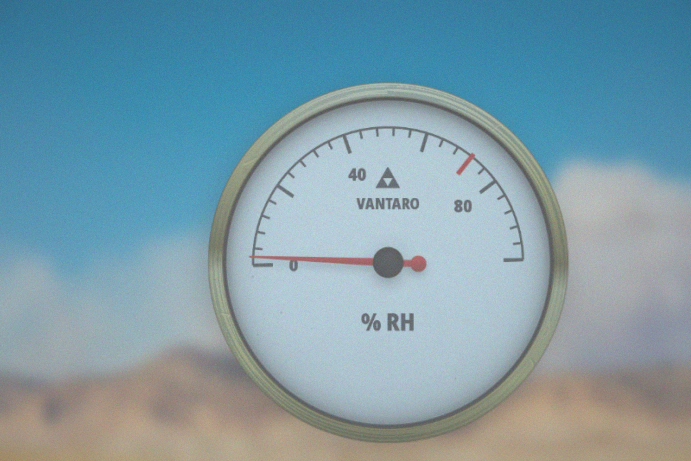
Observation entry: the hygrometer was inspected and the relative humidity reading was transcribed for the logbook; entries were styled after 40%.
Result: 2%
